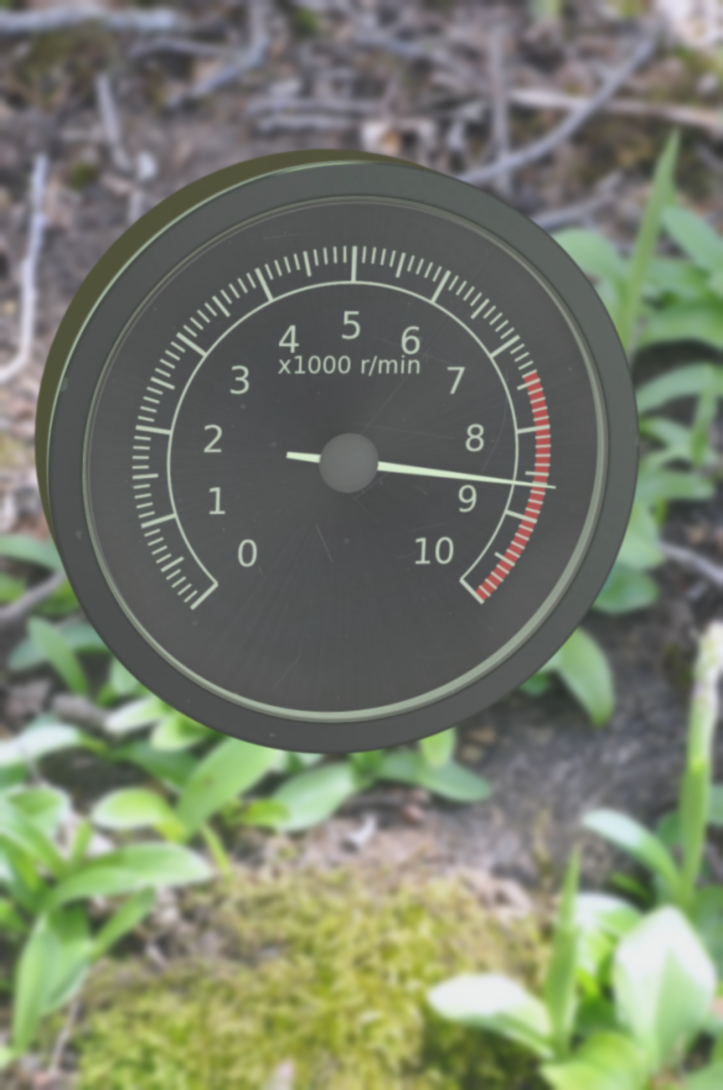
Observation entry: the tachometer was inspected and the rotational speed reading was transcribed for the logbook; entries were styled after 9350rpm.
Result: 8600rpm
